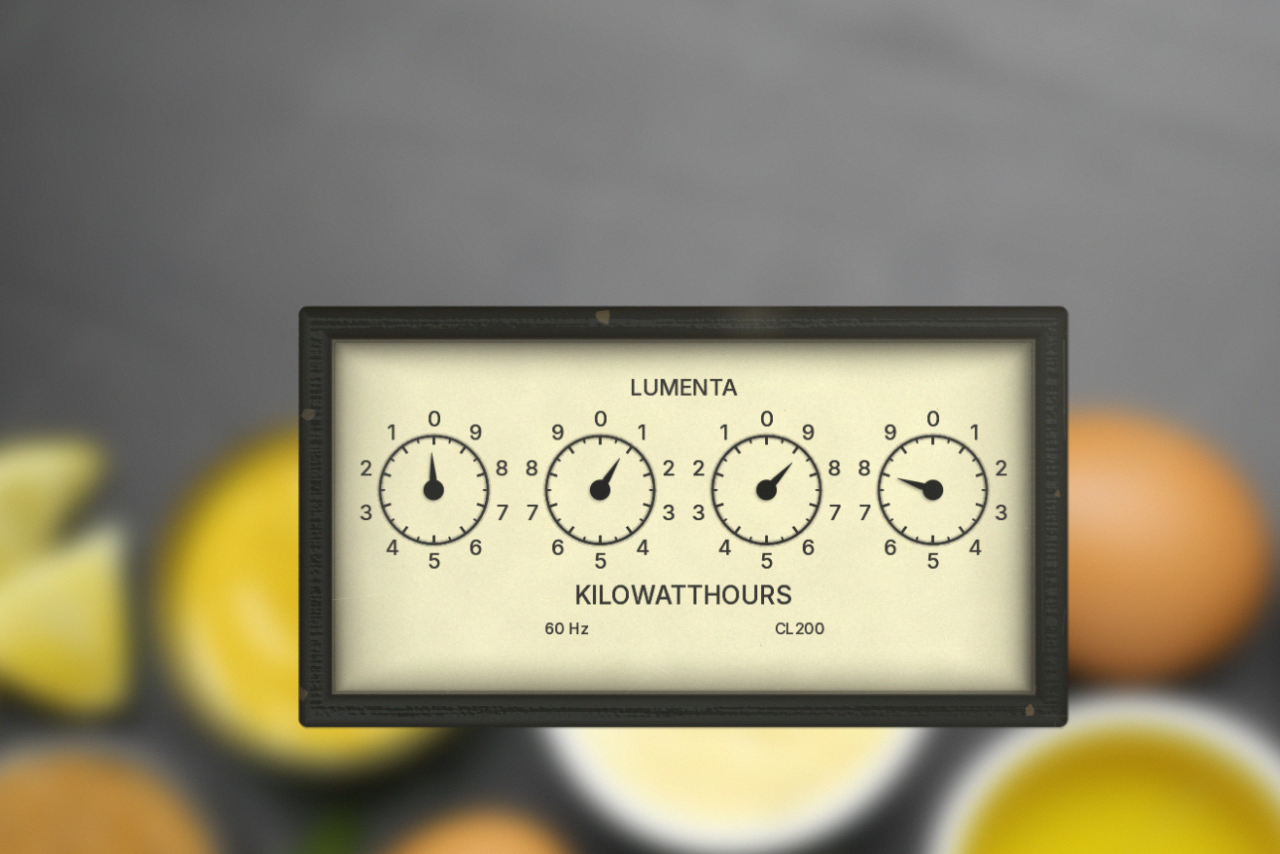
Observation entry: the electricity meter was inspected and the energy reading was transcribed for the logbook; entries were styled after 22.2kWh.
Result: 88kWh
